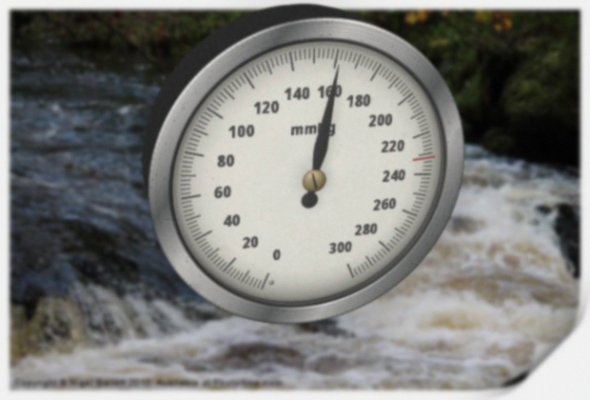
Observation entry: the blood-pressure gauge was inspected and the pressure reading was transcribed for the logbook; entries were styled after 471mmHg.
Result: 160mmHg
